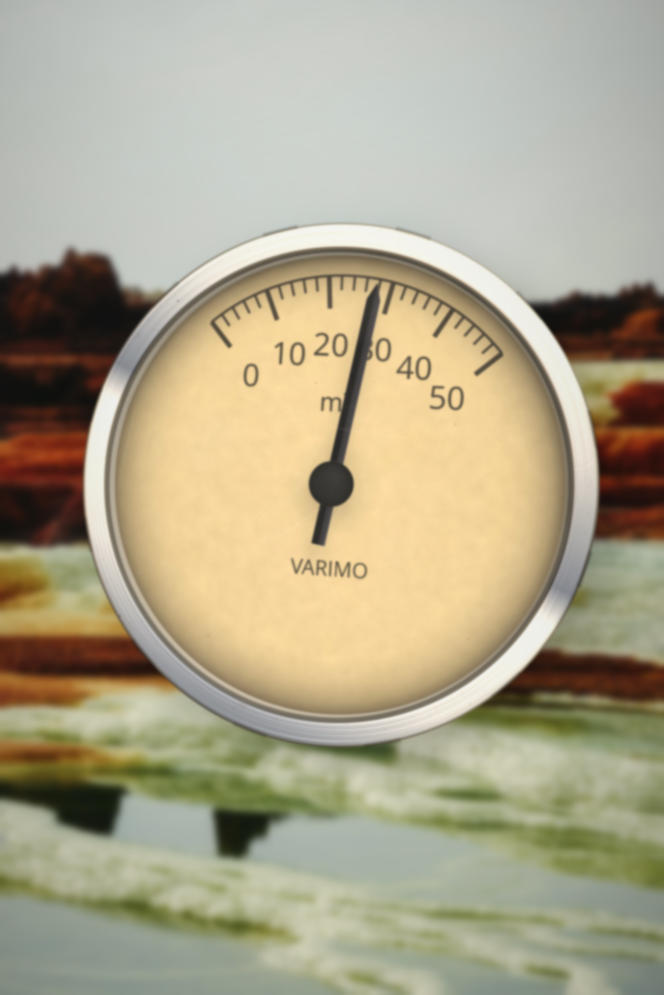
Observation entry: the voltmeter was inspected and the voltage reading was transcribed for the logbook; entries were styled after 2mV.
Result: 28mV
